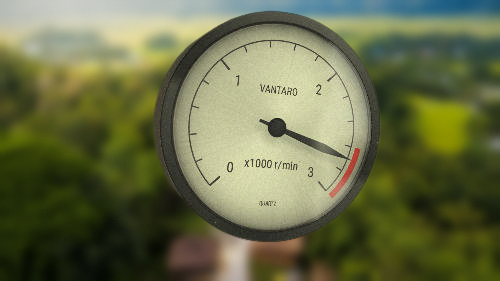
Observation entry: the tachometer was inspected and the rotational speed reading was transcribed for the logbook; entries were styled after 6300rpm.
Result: 2700rpm
